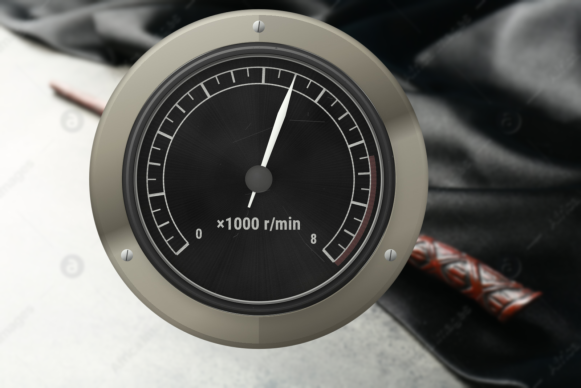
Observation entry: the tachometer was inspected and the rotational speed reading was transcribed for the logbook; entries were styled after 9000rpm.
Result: 4500rpm
